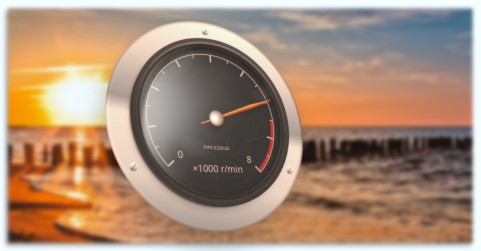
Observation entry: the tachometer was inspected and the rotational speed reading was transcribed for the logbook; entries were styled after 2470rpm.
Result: 6000rpm
